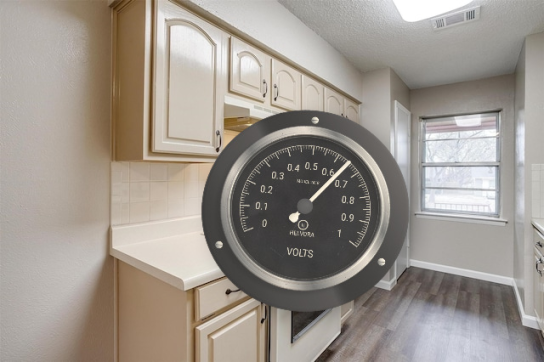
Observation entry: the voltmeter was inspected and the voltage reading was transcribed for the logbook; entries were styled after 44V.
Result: 0.65V
